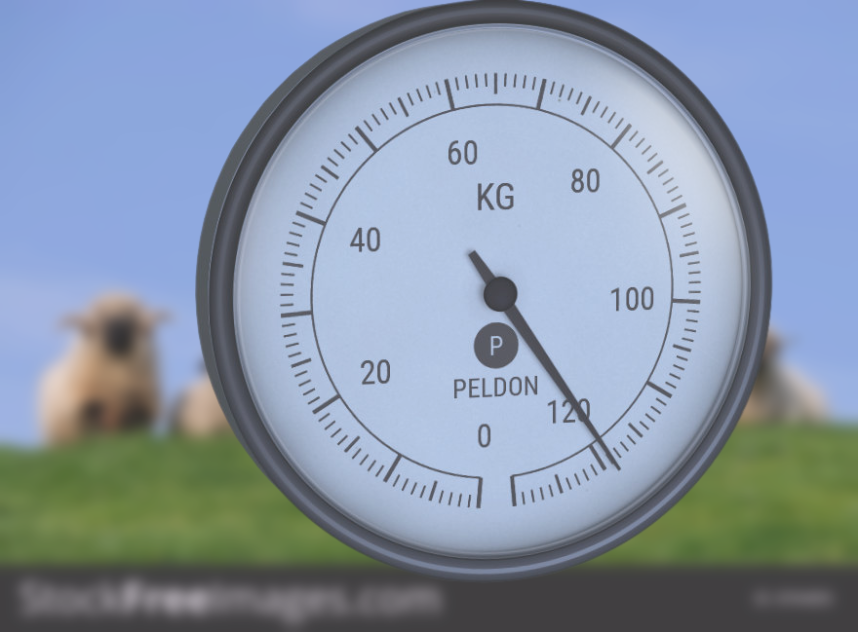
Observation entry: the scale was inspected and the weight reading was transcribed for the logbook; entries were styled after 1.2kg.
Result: 119kg
